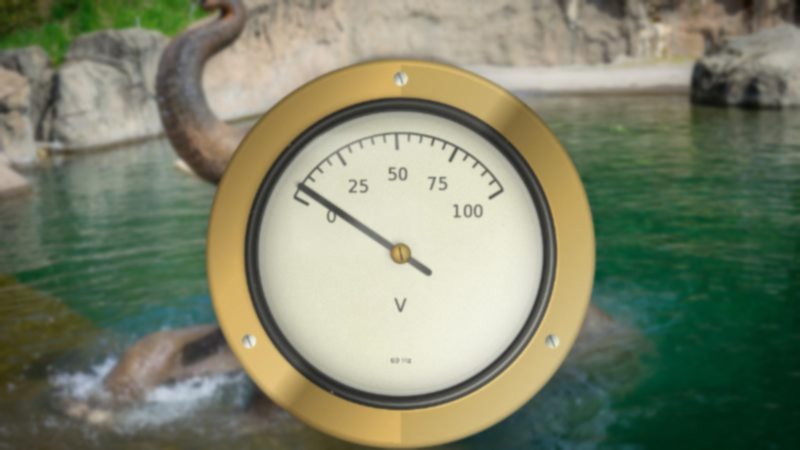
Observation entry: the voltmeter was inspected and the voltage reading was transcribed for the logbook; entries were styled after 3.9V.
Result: 5V
